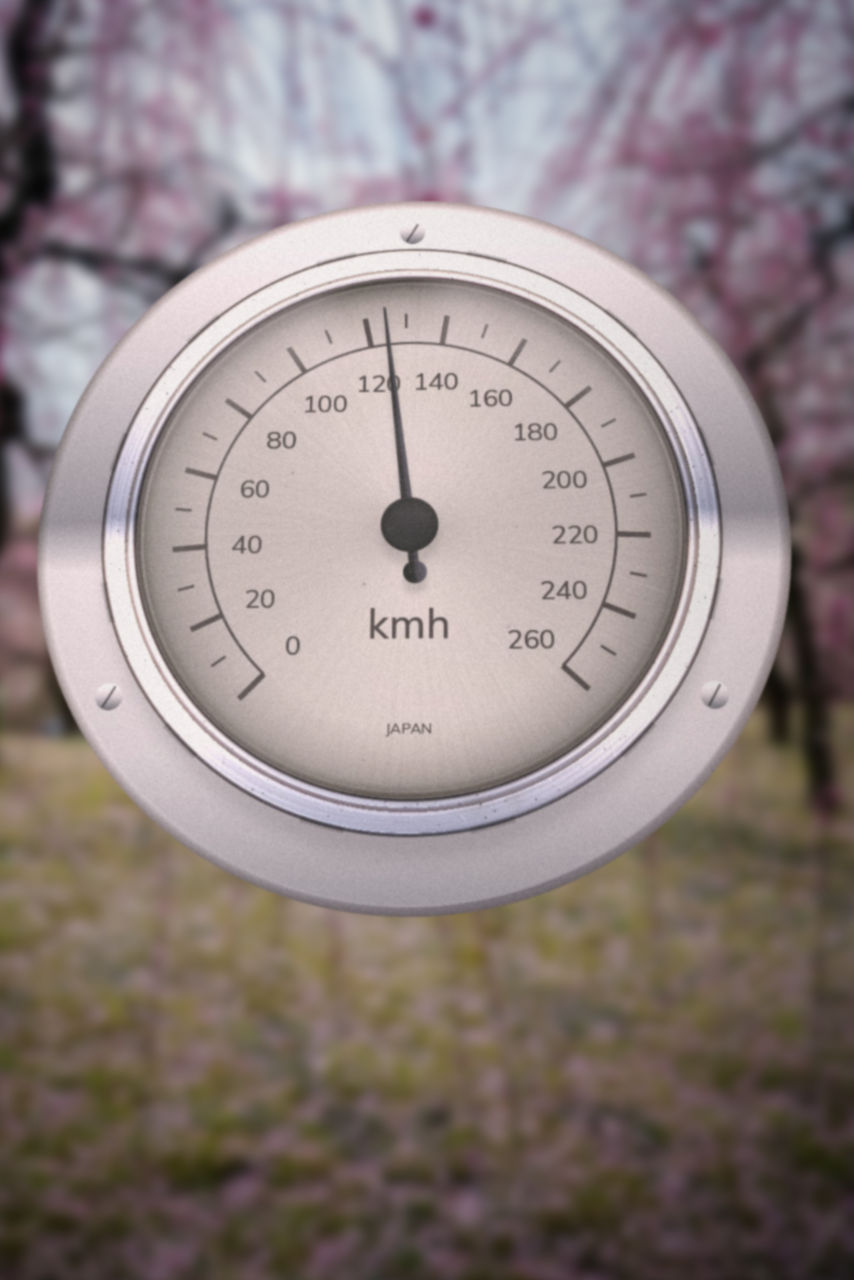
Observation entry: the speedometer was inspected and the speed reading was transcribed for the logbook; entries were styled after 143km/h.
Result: 125km/h
